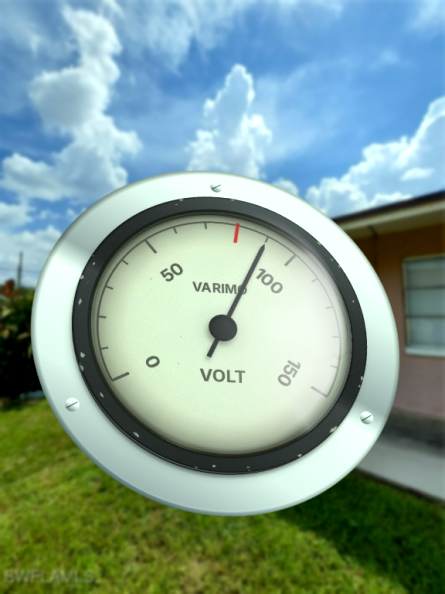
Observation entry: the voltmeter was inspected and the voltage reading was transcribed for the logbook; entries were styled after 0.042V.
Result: 90V
